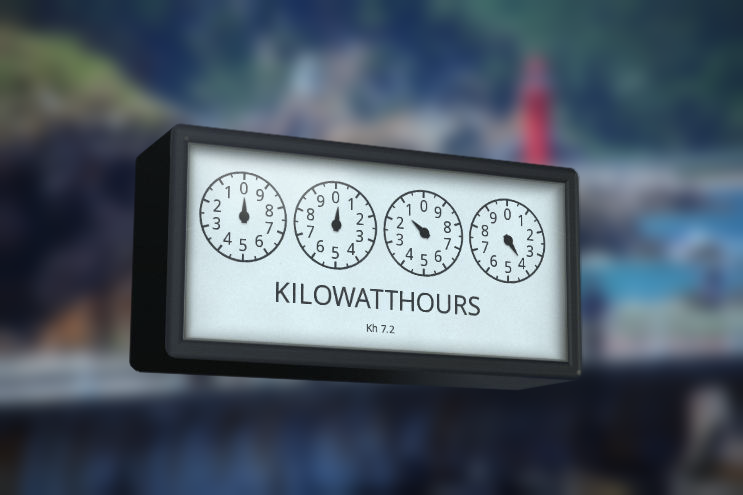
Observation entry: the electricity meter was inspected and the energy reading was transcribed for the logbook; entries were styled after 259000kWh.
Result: 14kWh
